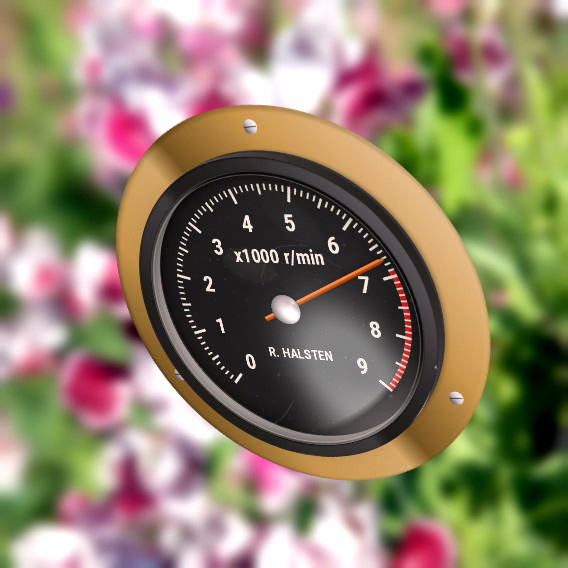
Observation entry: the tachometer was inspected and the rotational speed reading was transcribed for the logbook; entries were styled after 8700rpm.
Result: 6700rpm
